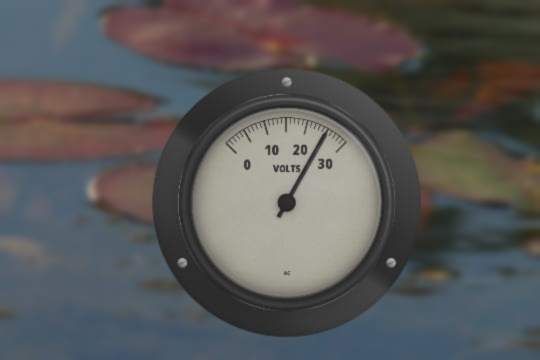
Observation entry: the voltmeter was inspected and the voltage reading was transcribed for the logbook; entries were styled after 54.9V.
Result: 25V
